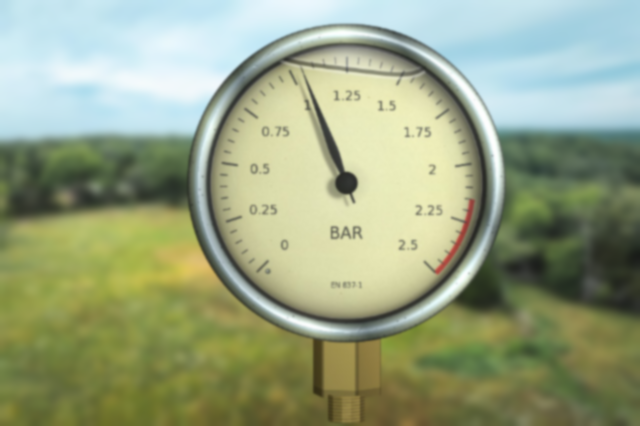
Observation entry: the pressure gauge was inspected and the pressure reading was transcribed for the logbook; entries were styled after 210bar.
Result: 1.05bar
